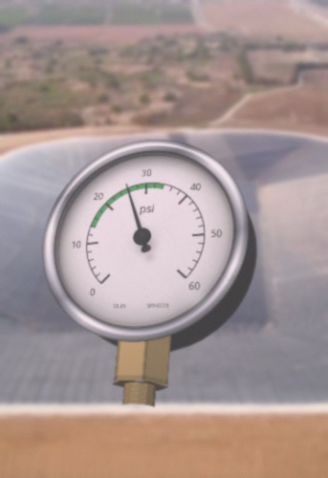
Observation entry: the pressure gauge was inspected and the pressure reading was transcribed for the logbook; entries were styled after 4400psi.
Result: 26psi
